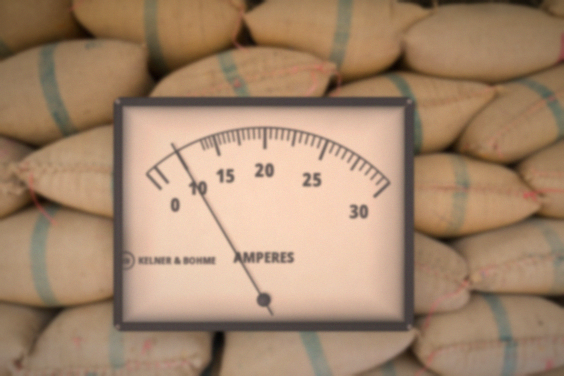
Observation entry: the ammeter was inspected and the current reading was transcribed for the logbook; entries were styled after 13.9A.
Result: 10A
